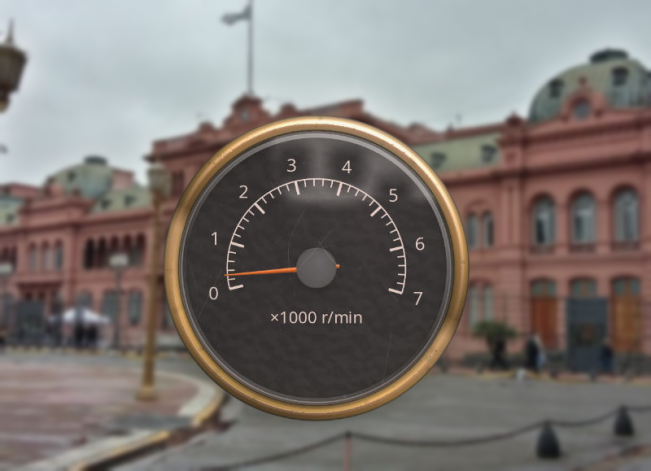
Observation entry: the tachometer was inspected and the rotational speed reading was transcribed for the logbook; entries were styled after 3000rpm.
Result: 300rpm
